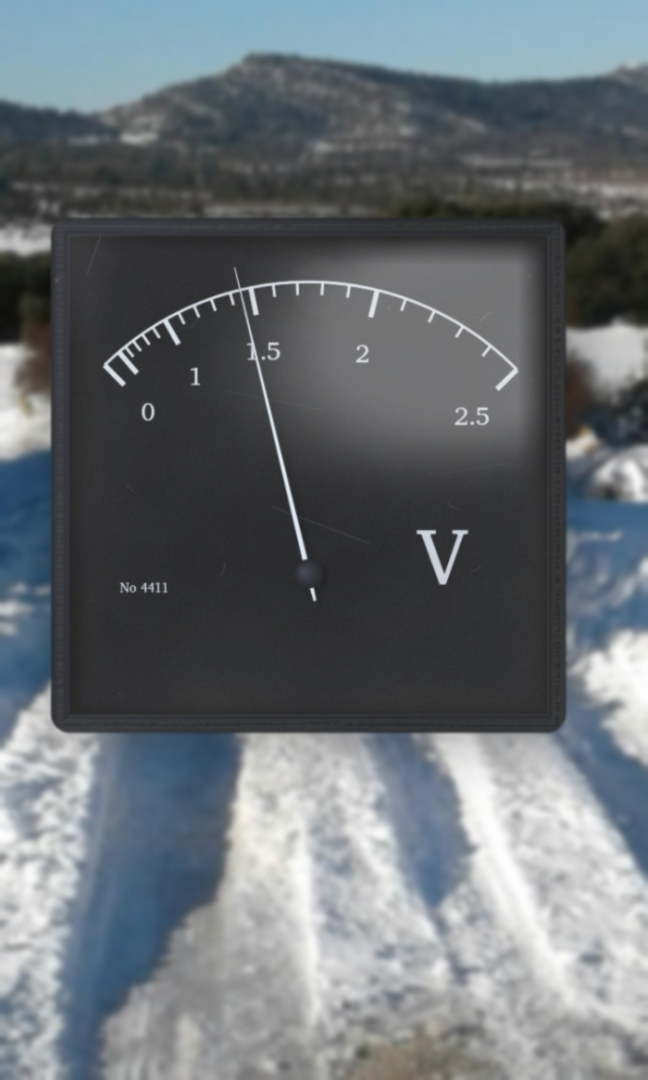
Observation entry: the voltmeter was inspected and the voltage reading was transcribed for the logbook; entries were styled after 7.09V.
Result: 1.45V
